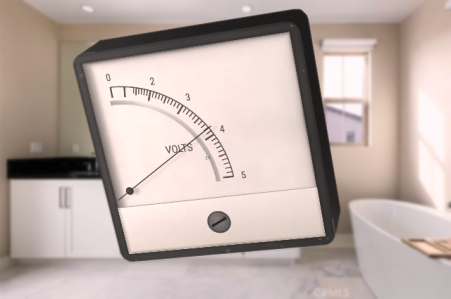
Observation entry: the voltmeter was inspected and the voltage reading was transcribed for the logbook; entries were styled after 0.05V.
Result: 3.8V
